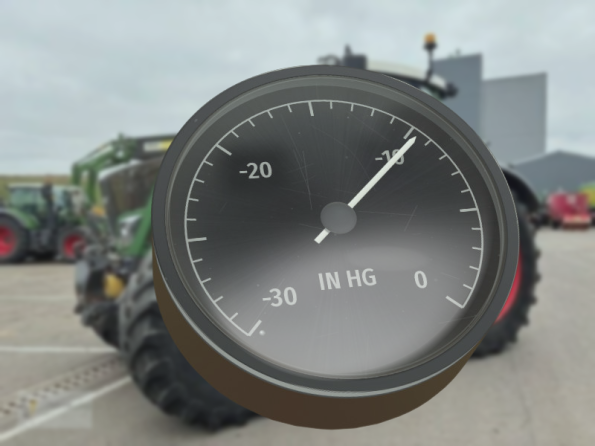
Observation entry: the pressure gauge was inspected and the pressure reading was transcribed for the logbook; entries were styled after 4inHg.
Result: -9.5inHg
